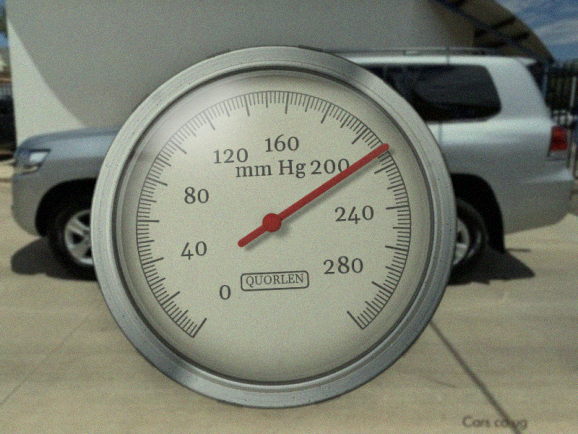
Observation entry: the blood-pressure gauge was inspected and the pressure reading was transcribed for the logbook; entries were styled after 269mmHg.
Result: 212mmHg
